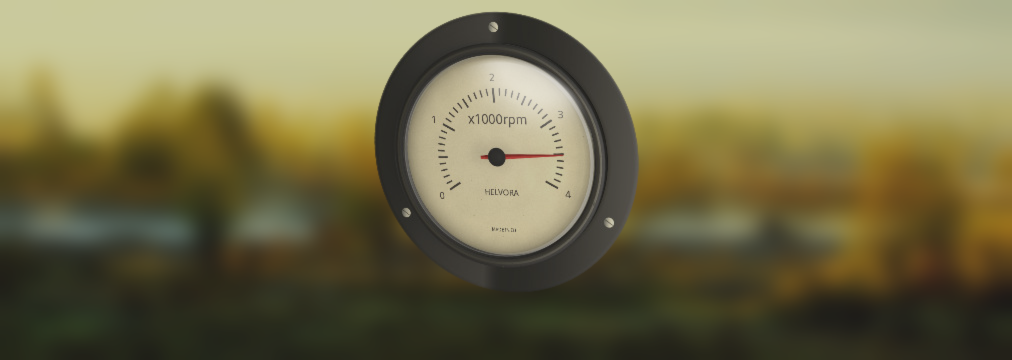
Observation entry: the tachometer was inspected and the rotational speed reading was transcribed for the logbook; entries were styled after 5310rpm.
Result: 3500rpm
